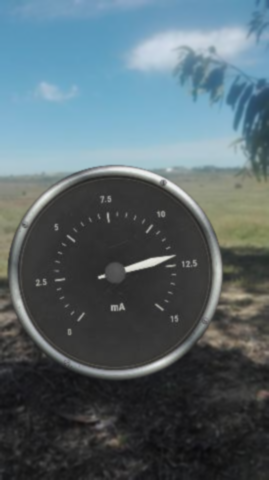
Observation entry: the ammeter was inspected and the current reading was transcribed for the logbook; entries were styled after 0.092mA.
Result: 12mA
